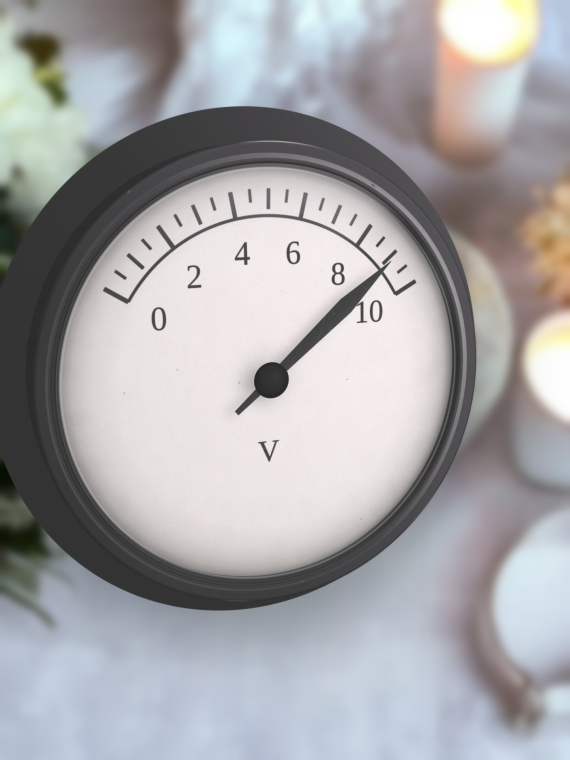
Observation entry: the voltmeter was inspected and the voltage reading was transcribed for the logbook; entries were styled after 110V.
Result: 9V
